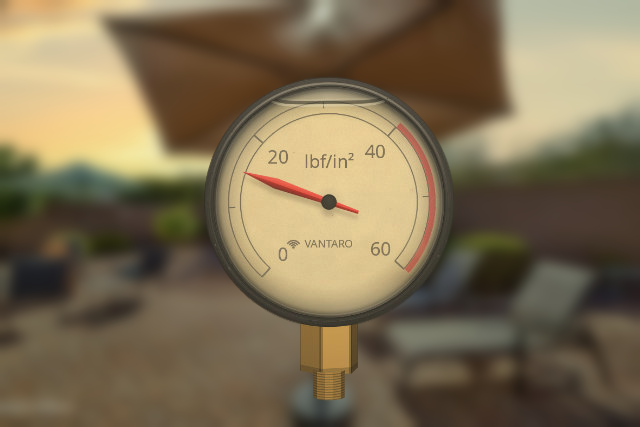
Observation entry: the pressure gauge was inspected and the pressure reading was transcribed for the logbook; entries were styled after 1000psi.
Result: 15psi
